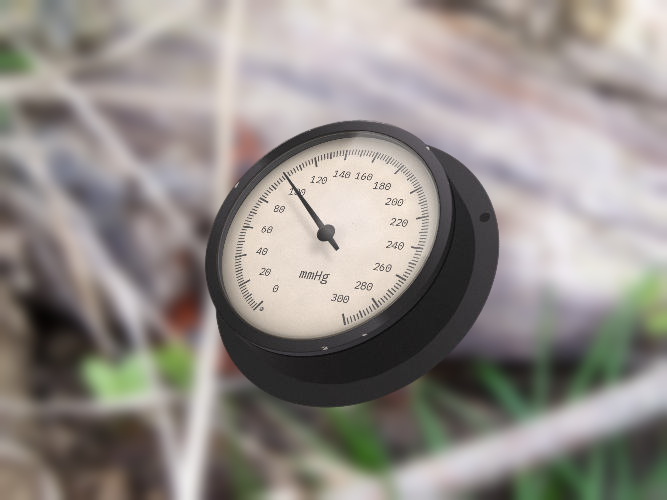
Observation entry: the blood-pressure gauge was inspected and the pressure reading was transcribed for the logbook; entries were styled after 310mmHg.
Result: 100mmHg
